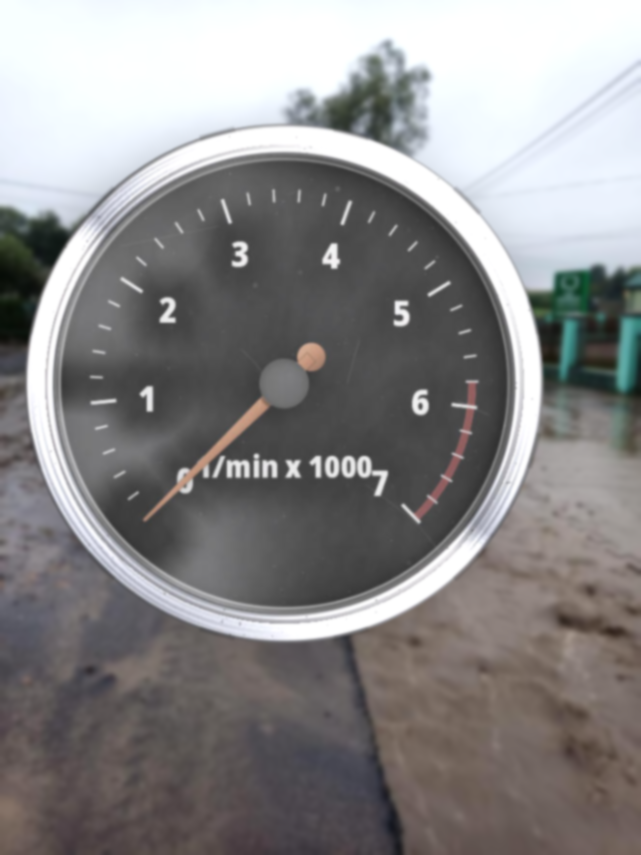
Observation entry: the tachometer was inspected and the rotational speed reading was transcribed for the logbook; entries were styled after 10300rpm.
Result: 0rpm
